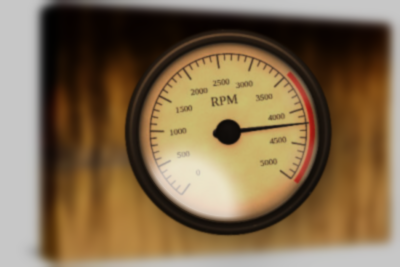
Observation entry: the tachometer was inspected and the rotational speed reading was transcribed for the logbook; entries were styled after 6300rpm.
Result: 4200rpm
